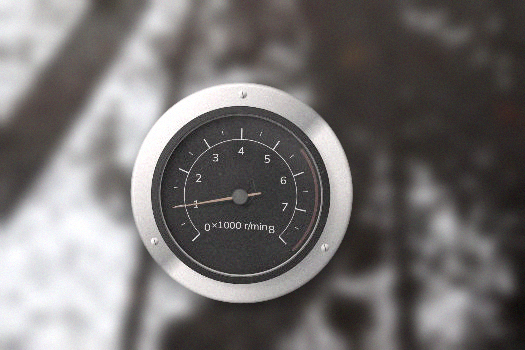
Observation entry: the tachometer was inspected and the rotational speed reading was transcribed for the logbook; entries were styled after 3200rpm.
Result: 1000rpm
